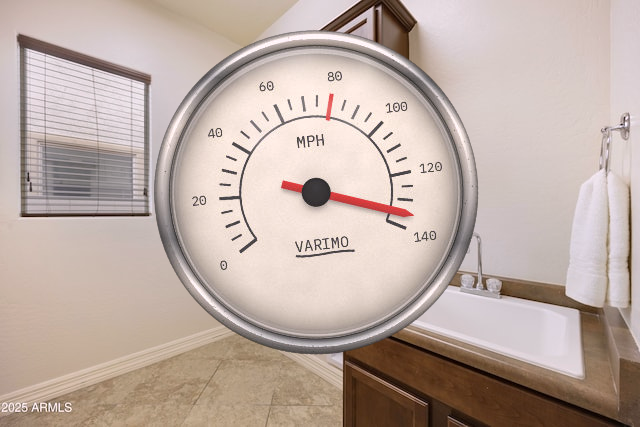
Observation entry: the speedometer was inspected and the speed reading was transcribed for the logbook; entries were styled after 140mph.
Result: 135mph
